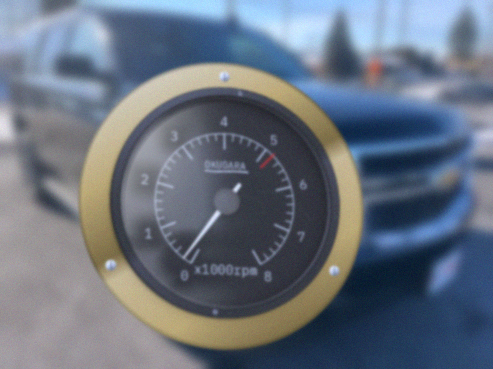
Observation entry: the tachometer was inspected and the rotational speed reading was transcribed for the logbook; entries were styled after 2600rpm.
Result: 200rpm
